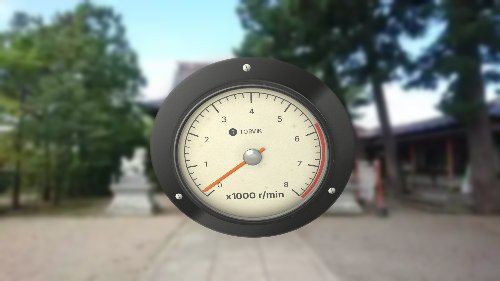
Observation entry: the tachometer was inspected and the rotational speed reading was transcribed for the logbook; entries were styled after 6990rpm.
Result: 200rpm
